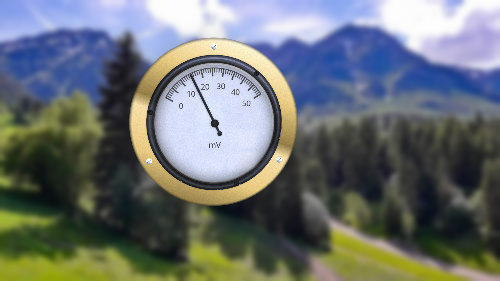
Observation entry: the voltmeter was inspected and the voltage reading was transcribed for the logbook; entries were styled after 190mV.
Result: 15mV
